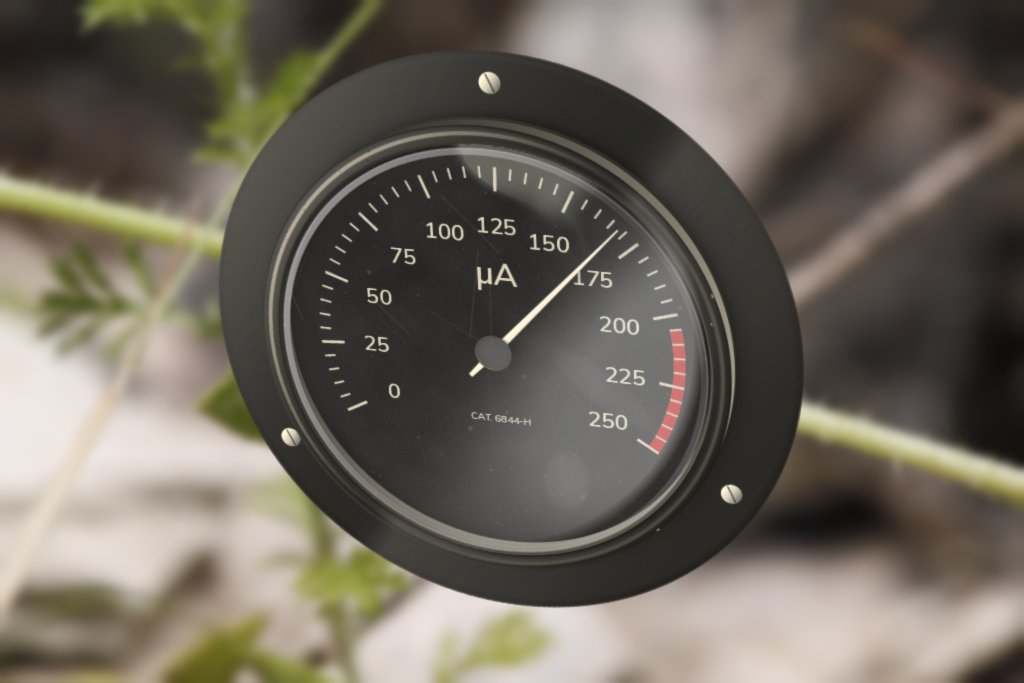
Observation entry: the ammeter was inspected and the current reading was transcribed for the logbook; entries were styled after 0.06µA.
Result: 167.5µA
